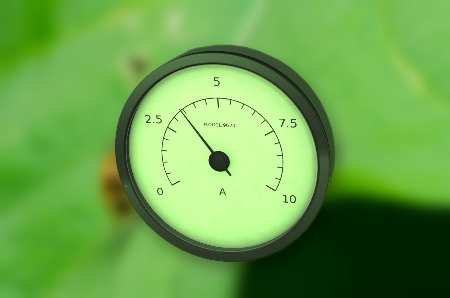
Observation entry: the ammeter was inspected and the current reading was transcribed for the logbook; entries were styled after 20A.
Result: 3.5A
